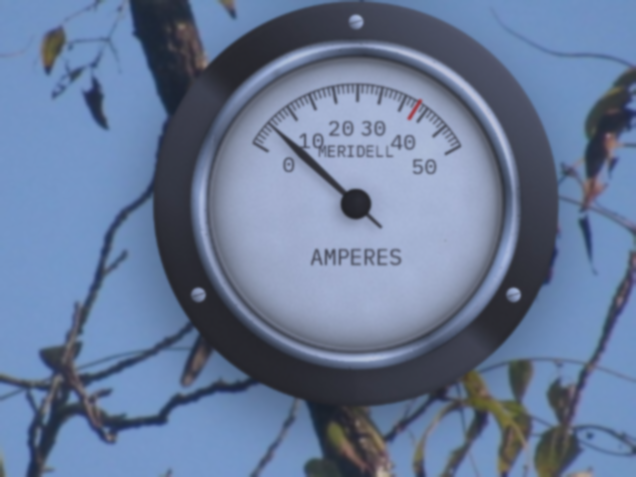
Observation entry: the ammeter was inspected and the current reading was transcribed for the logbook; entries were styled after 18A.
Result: 5A
